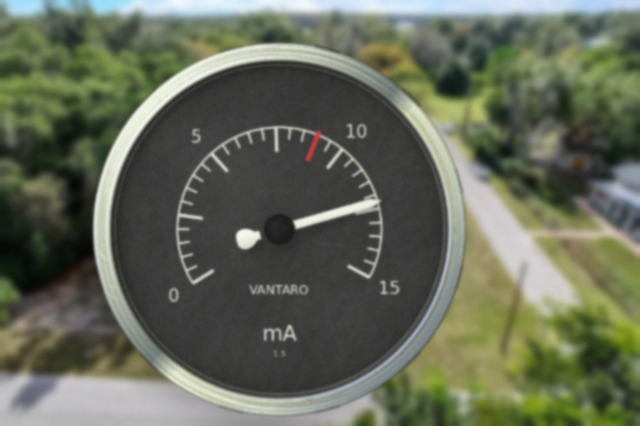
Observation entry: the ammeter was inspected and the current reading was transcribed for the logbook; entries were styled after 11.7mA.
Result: 12.25mA
